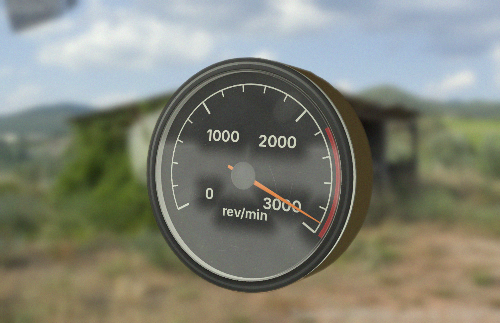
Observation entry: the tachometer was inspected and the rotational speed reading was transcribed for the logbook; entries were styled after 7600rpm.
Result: 2900rpm
